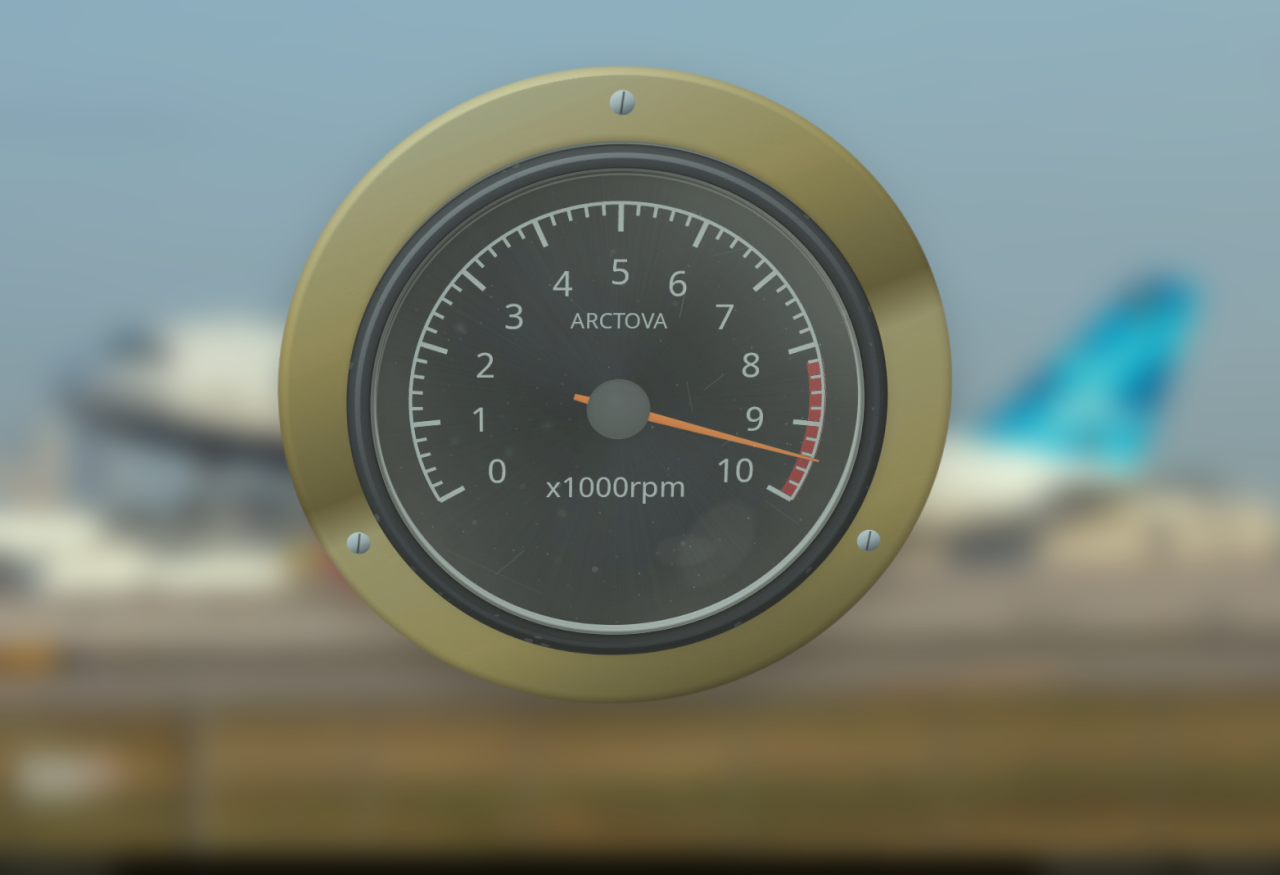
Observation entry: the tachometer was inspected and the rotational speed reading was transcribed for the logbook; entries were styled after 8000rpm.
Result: 9400rpm
